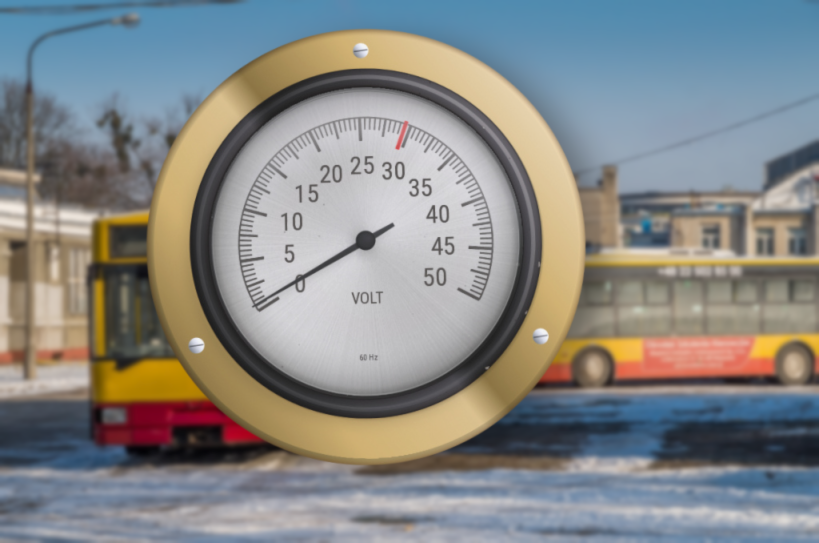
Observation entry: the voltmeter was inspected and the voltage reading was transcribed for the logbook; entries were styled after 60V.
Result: 0.5V
